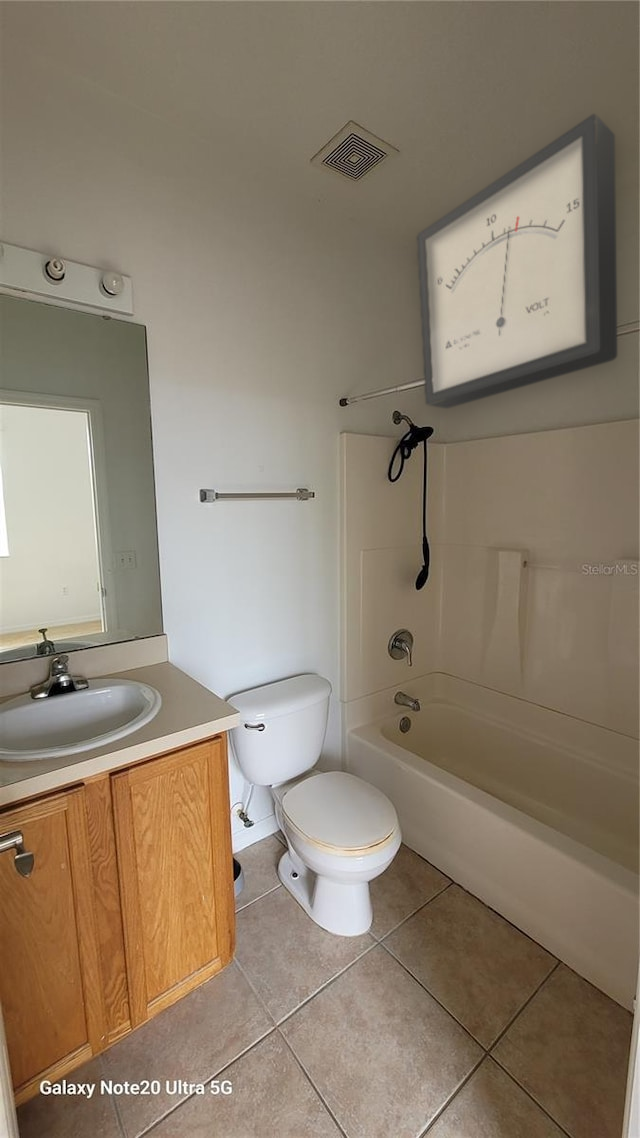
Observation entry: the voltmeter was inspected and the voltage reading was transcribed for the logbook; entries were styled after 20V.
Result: 11.5V
